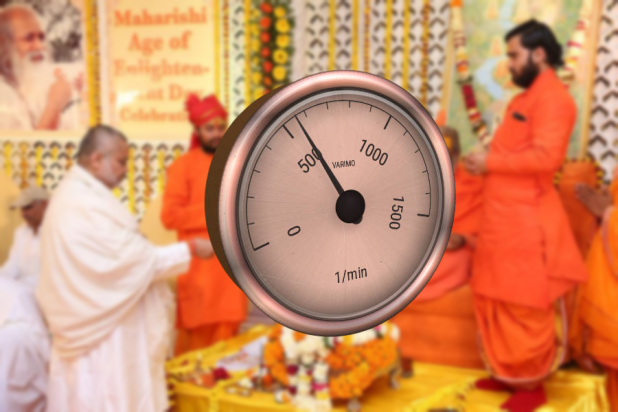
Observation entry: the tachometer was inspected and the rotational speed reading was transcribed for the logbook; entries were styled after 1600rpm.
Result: 550rpm
